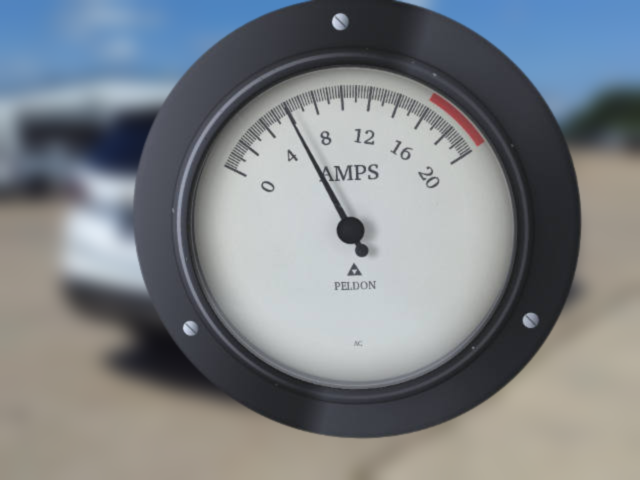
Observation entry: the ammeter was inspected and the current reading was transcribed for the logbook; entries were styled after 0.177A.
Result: 6A
